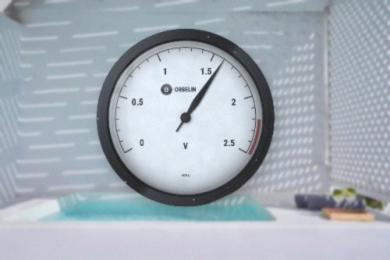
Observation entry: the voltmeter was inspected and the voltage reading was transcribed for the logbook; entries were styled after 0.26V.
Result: 1.6V
